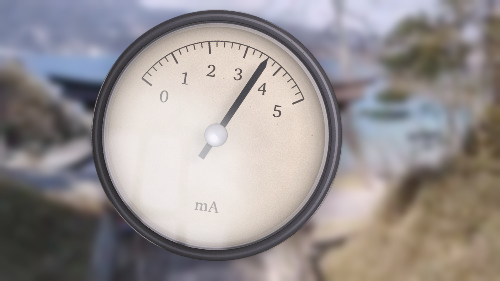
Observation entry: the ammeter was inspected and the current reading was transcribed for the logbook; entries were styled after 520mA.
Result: 3.6mA
